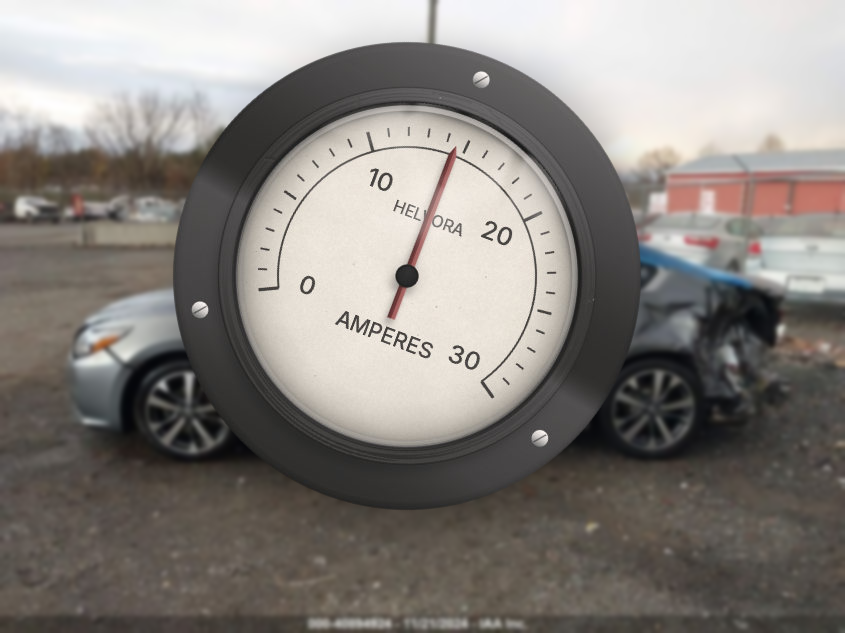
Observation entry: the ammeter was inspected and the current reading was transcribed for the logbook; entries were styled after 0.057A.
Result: 14.5A
